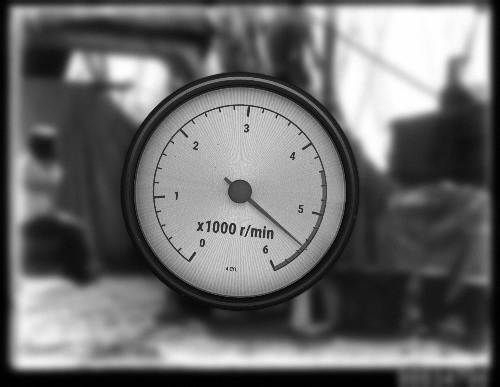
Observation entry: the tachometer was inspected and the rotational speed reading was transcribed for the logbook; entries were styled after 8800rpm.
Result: 5500rpm
